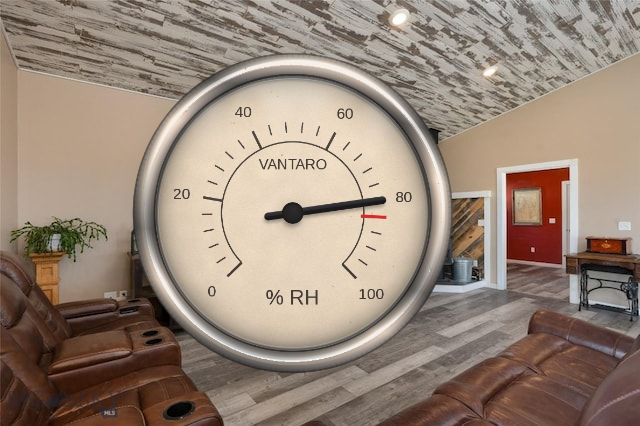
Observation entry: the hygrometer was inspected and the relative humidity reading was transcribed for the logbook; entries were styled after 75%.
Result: 80%
